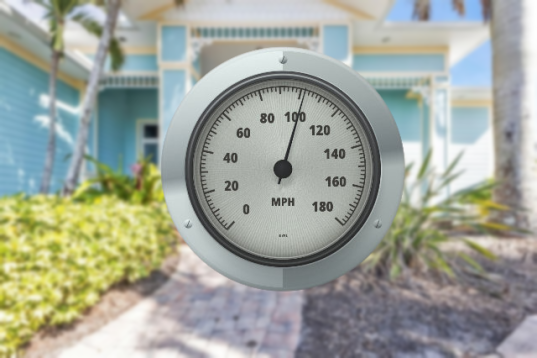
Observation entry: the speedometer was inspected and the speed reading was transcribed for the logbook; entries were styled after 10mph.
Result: 102mph
